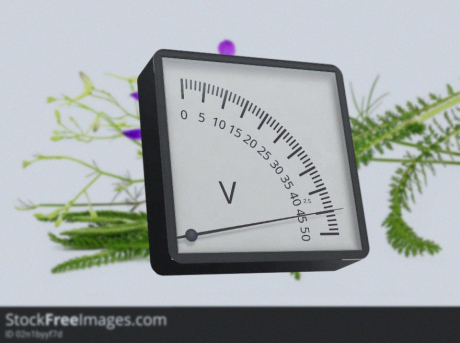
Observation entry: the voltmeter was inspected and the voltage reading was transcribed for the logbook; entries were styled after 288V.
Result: 45V
